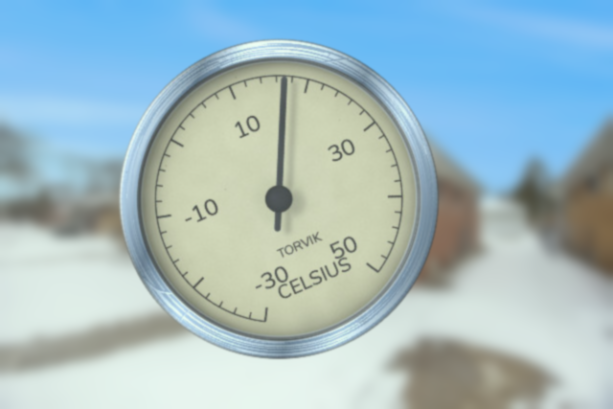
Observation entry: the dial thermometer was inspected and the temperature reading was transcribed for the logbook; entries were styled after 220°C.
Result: 17°C
